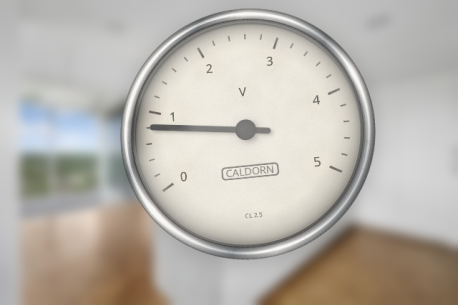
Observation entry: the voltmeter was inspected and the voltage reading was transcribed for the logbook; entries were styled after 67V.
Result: 0.8V
